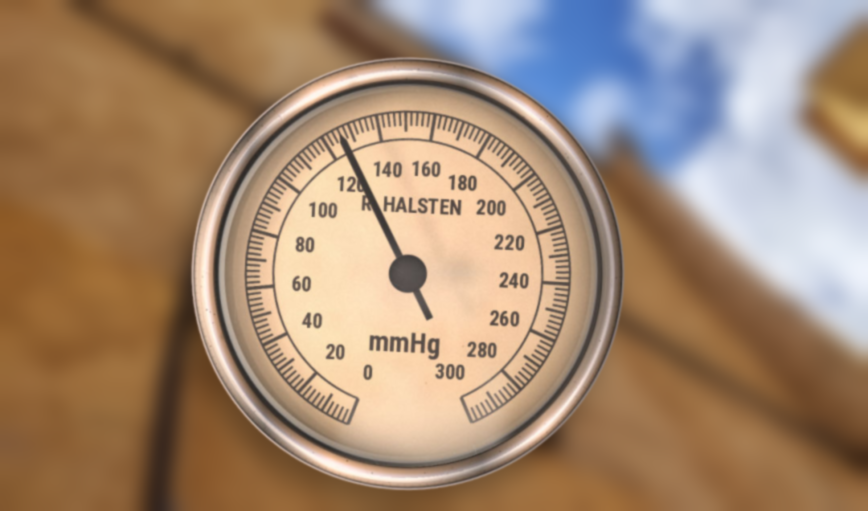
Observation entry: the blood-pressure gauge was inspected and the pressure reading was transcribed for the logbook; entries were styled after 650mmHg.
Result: 126mmHg
